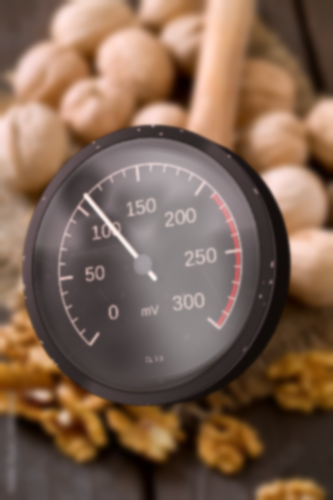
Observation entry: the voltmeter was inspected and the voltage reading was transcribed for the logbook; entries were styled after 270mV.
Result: 110mV
